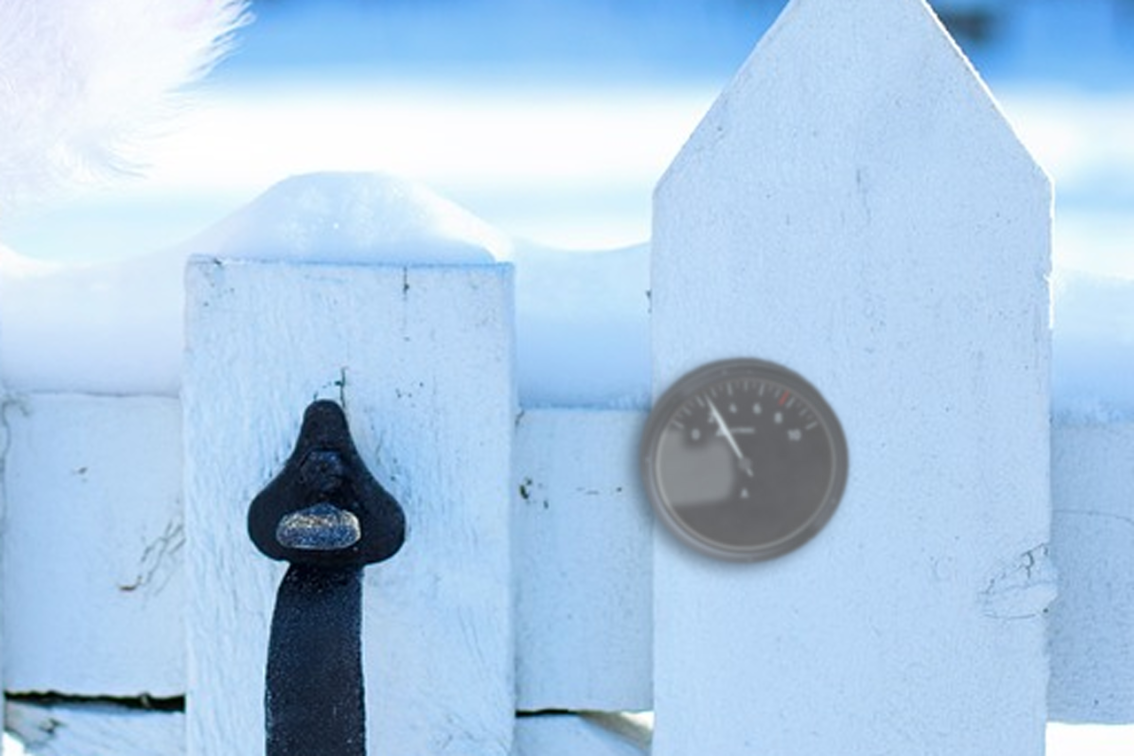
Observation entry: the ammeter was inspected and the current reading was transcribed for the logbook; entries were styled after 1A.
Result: 2.5A
